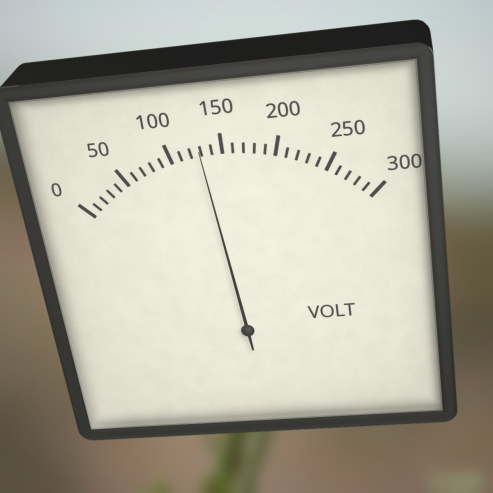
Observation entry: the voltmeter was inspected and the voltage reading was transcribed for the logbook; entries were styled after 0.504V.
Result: 130V
